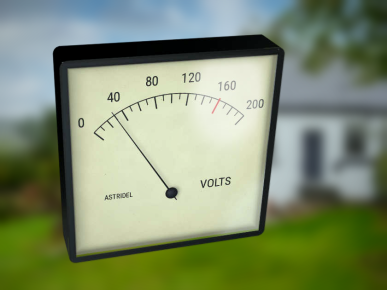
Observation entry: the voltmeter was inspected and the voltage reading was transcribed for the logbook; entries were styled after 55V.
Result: 30V
